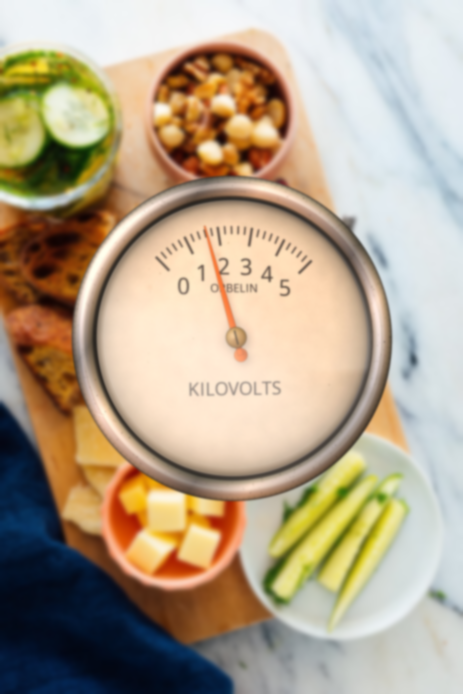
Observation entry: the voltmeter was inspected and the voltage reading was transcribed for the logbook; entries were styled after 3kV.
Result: 1.6kV
